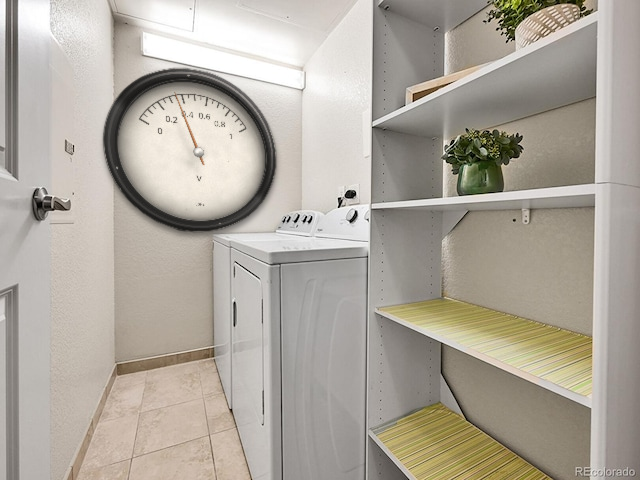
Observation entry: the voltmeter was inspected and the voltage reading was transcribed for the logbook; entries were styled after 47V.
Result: 0.35V
